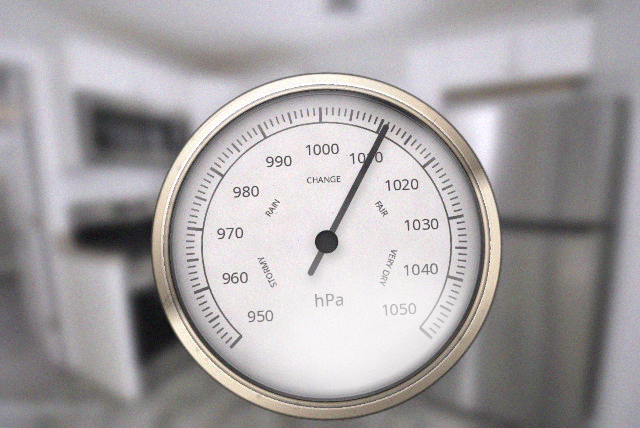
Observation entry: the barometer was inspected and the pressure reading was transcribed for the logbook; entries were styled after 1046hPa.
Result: 1011hPa
